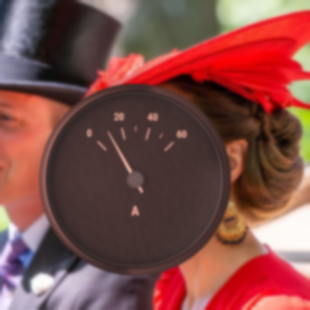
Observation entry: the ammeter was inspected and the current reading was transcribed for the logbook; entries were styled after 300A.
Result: 10A
